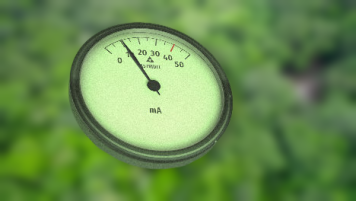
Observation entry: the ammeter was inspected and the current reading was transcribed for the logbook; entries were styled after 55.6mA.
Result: 10mA
